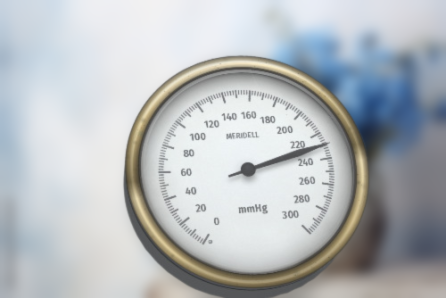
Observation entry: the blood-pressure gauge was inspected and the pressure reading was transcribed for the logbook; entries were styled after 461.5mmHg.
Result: 230mmHg
